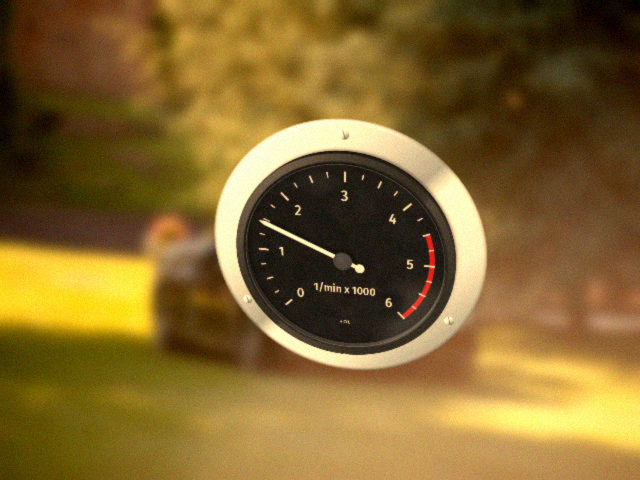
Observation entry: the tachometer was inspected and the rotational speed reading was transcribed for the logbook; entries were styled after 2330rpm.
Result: 1500rpm
